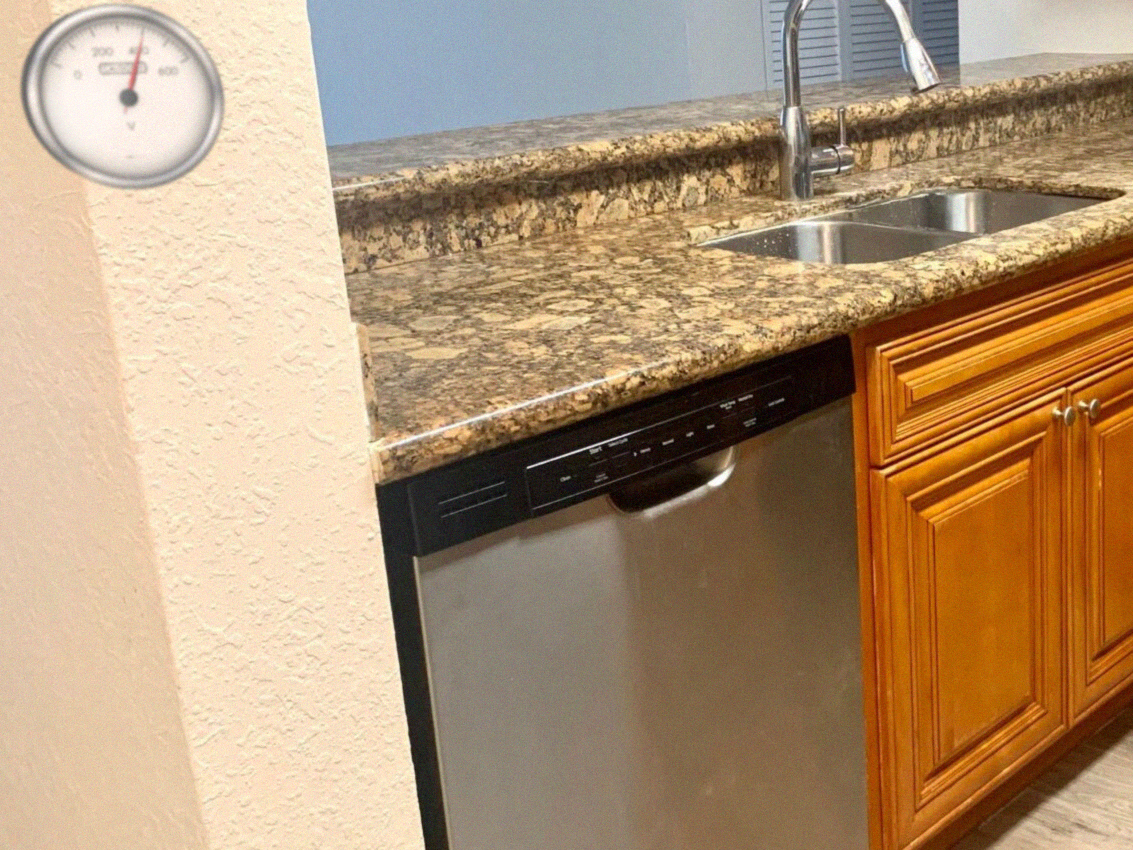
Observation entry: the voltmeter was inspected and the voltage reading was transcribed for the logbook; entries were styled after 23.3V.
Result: 400V
